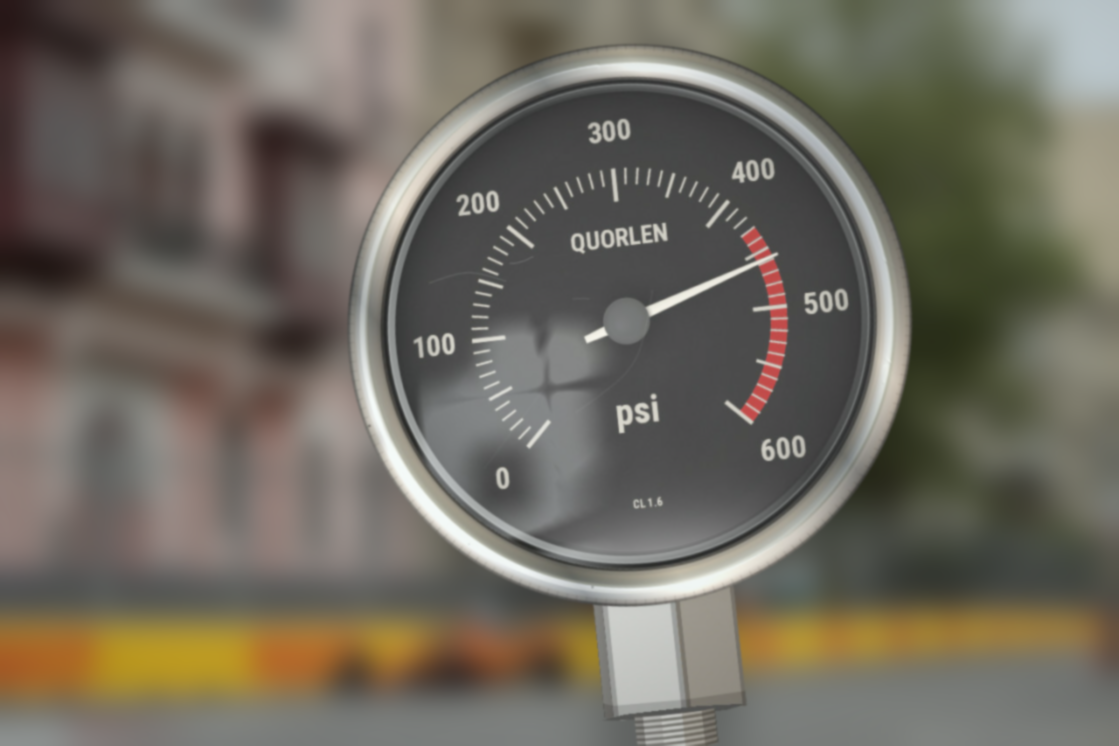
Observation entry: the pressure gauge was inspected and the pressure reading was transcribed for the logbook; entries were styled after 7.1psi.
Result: 460psi
